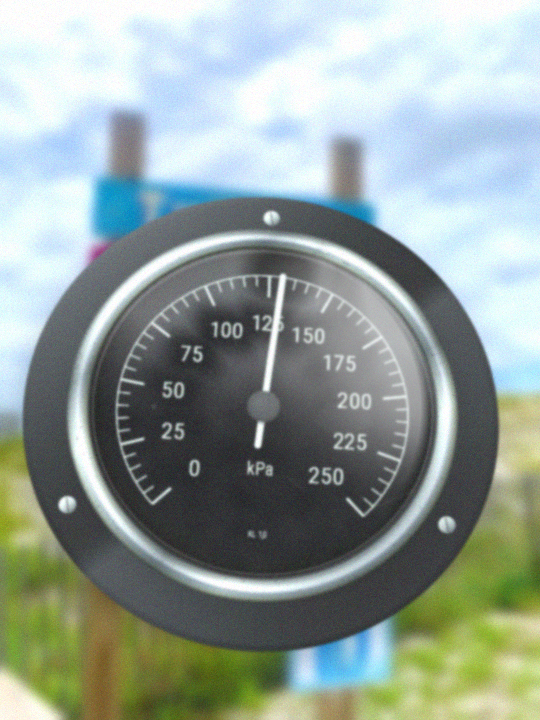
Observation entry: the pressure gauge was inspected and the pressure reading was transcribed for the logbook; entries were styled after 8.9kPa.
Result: 130kPa
